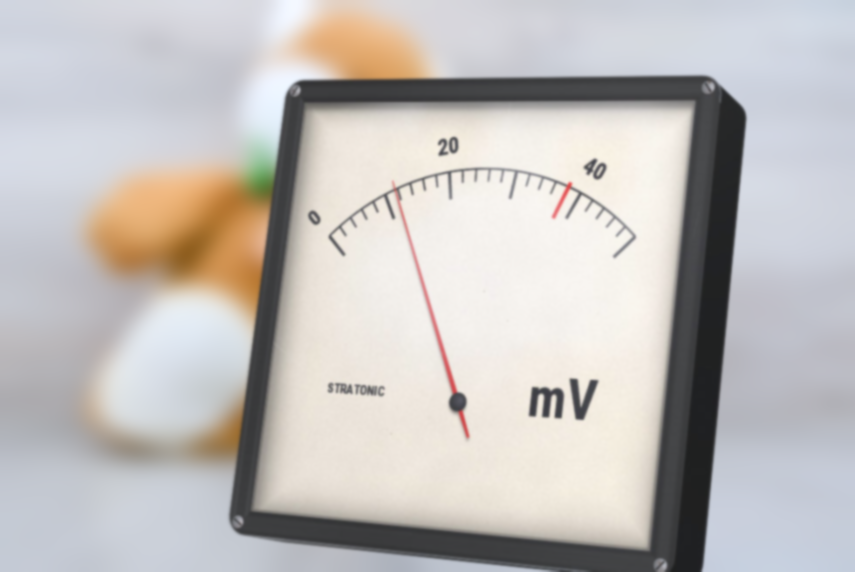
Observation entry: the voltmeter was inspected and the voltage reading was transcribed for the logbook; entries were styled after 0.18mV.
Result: 12mV
